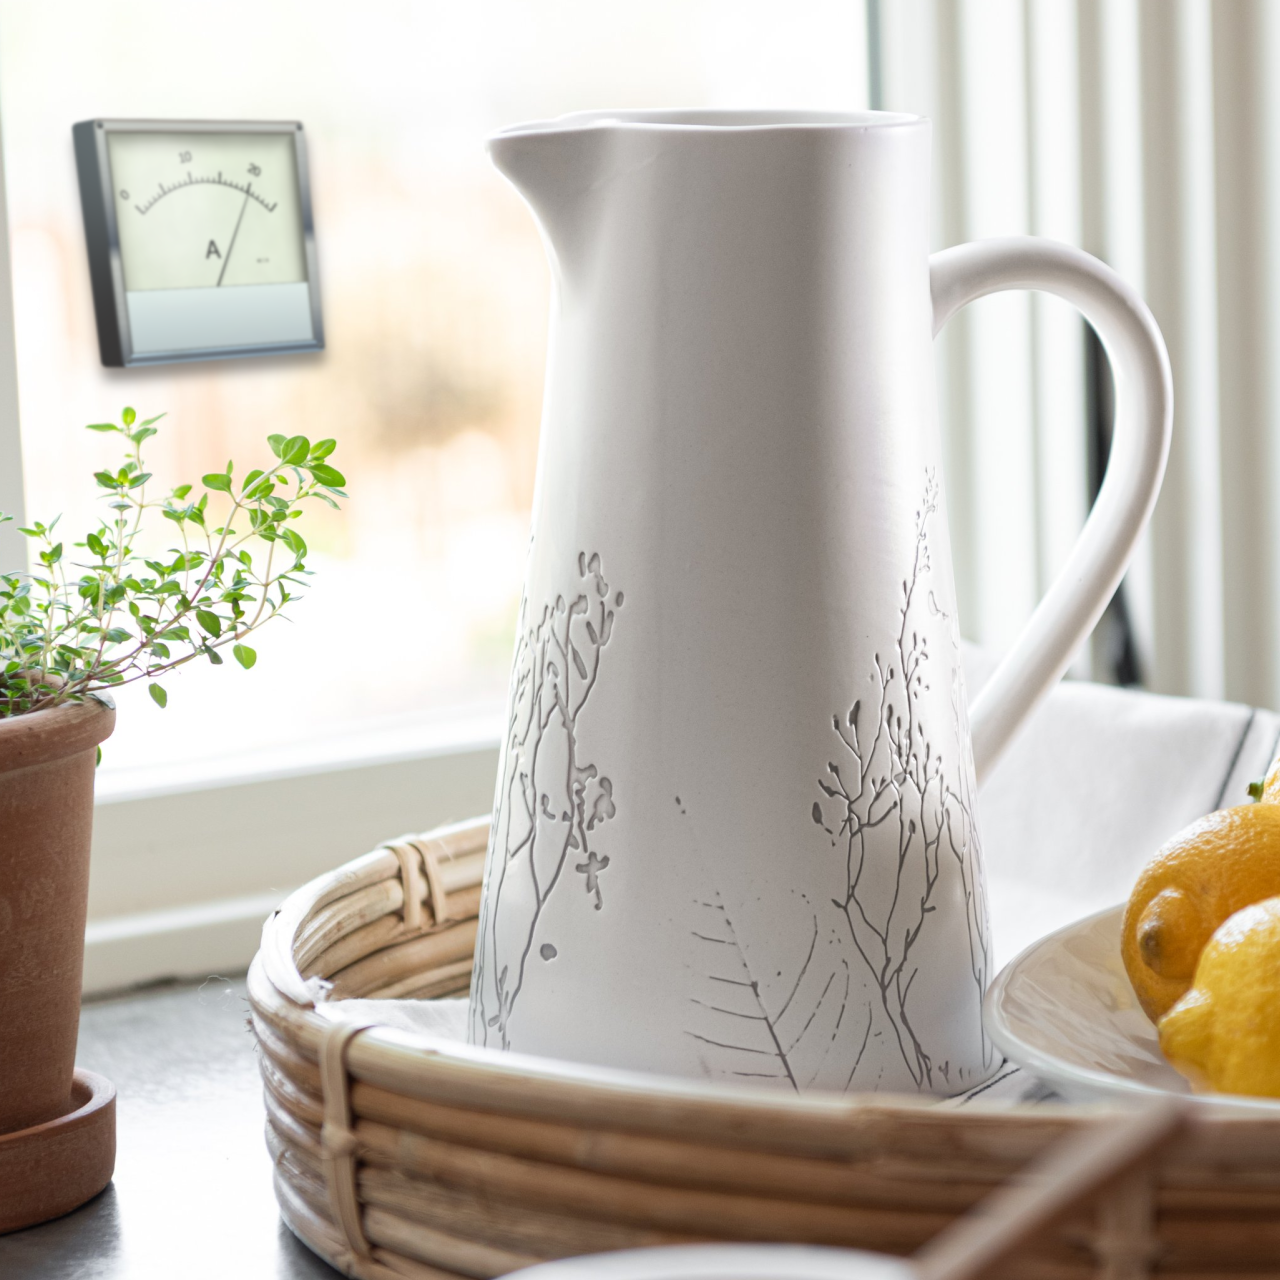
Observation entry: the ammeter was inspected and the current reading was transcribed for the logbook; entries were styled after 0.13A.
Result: 20A
